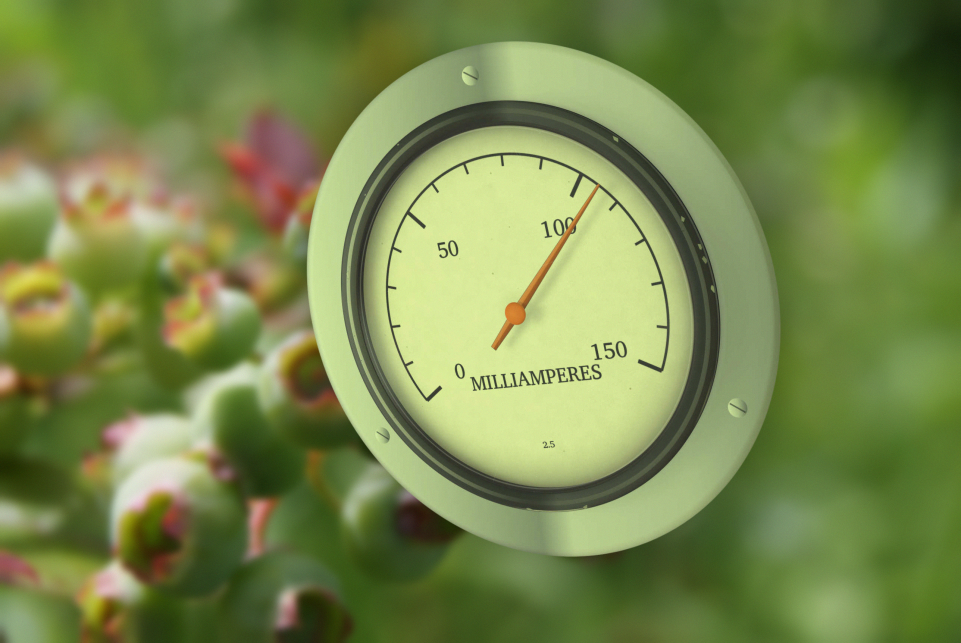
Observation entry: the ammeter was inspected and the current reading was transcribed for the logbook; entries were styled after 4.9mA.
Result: 105mA
